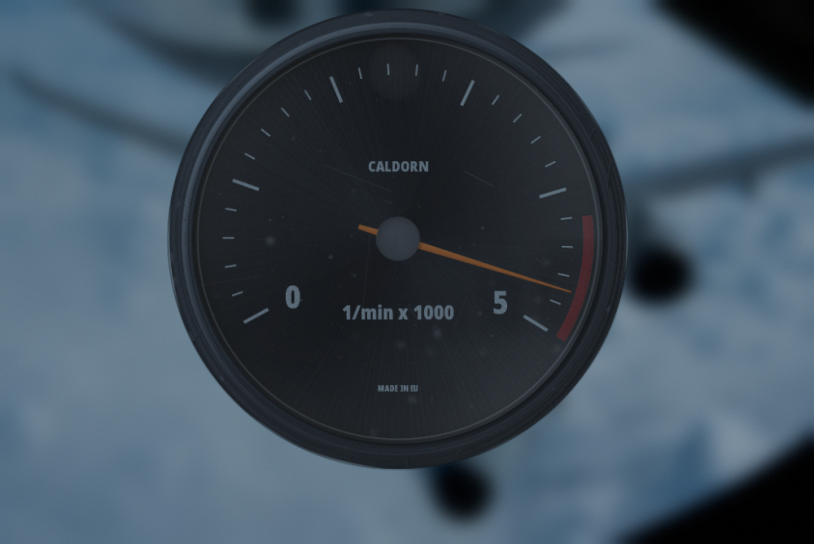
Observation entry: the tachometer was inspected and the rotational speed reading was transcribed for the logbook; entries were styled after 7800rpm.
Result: 4700rpm
